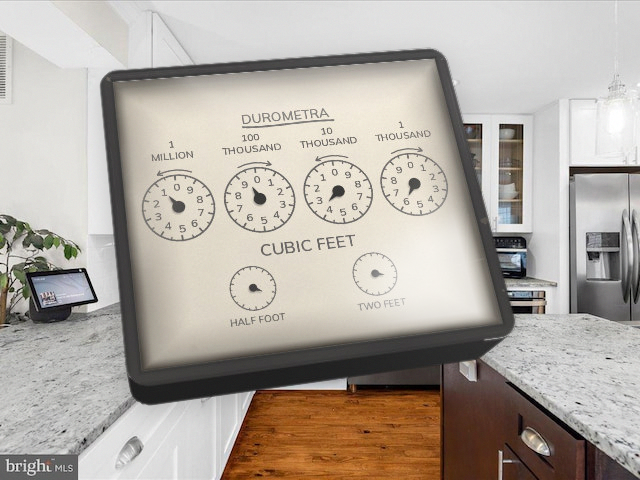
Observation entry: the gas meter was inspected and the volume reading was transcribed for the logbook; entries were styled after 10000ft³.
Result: 93600ft³
